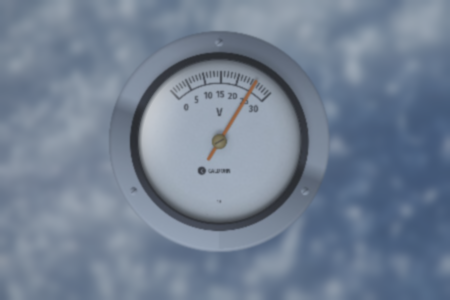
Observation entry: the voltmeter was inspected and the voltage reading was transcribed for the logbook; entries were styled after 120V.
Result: 25V
